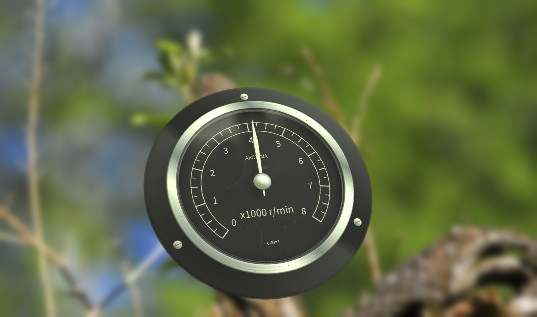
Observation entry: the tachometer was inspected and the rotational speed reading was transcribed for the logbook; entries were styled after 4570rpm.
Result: 4125rpm
